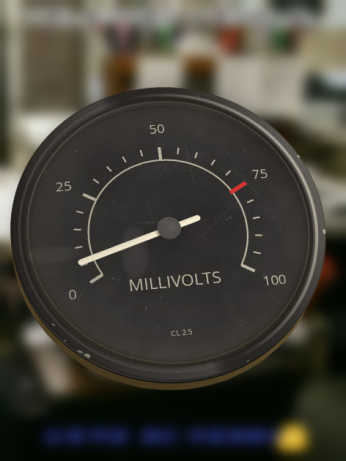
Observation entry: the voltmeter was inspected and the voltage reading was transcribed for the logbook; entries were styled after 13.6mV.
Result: 5mV
